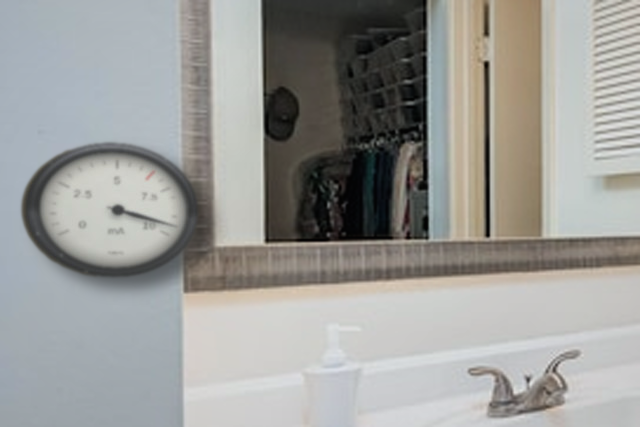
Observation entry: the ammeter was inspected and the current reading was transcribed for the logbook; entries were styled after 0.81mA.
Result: 9.5mA
